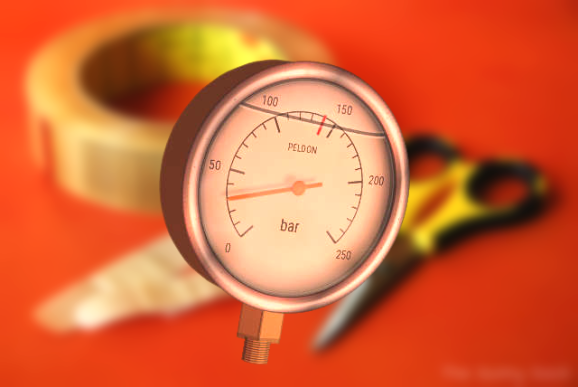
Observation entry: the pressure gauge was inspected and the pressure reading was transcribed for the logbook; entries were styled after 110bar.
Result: 30bar
